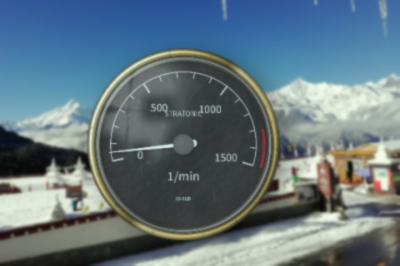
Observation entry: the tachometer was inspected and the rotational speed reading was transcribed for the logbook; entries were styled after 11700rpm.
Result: 50rpm
